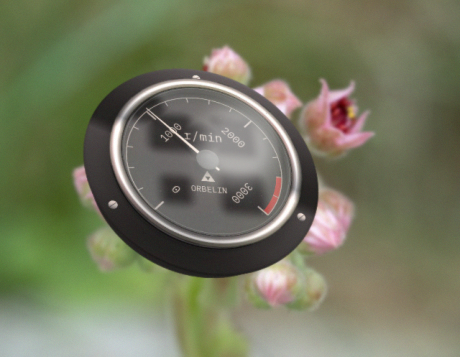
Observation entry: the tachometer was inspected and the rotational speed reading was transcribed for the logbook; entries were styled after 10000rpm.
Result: 1000rpm
